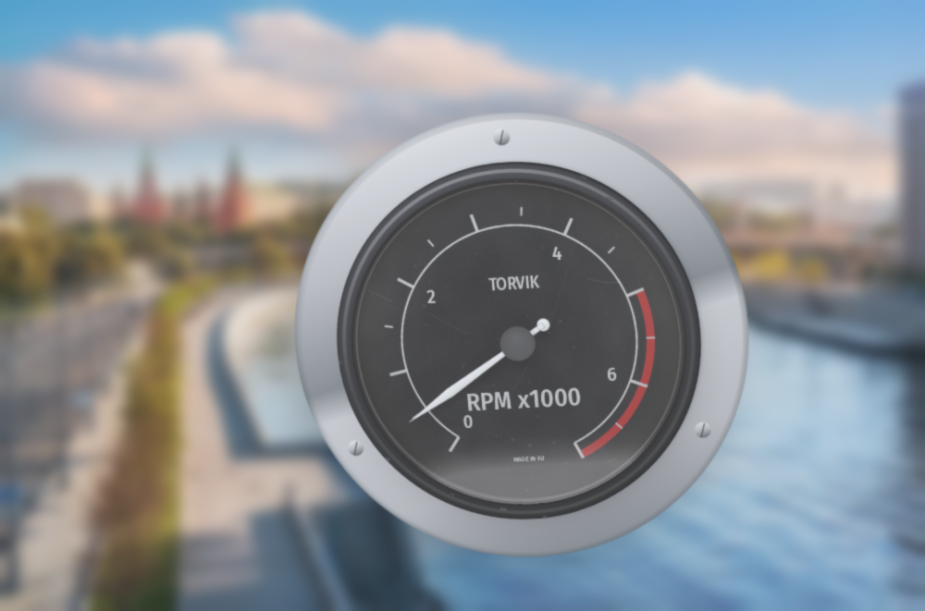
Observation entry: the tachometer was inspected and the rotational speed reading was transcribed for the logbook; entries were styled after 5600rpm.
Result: 500rpm
